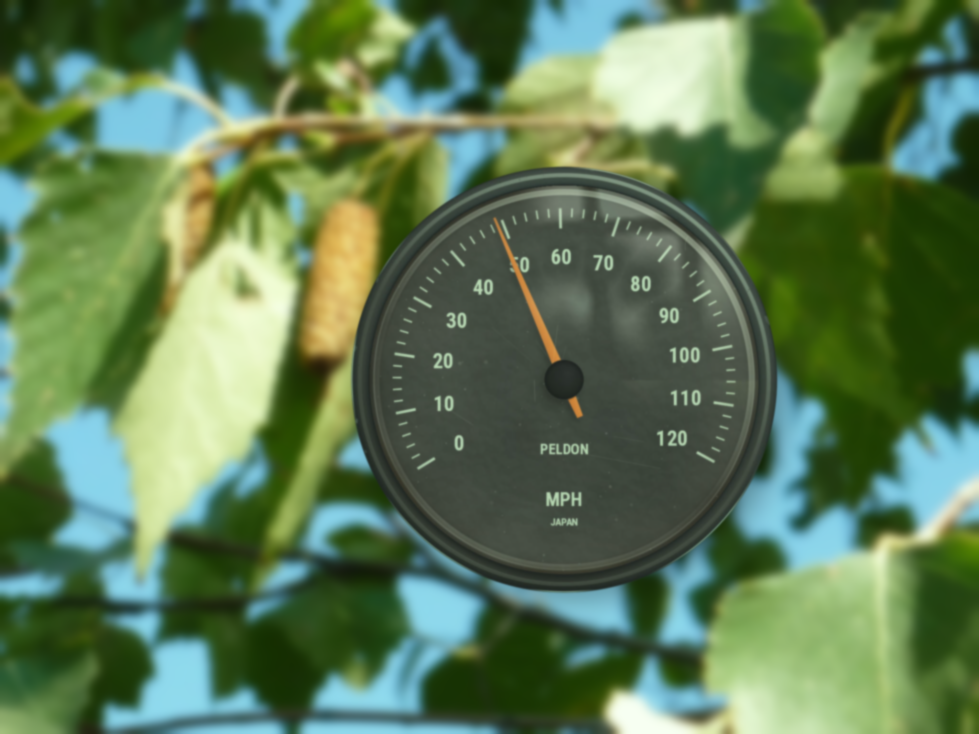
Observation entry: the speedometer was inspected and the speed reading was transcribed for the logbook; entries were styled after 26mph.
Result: 49mph
